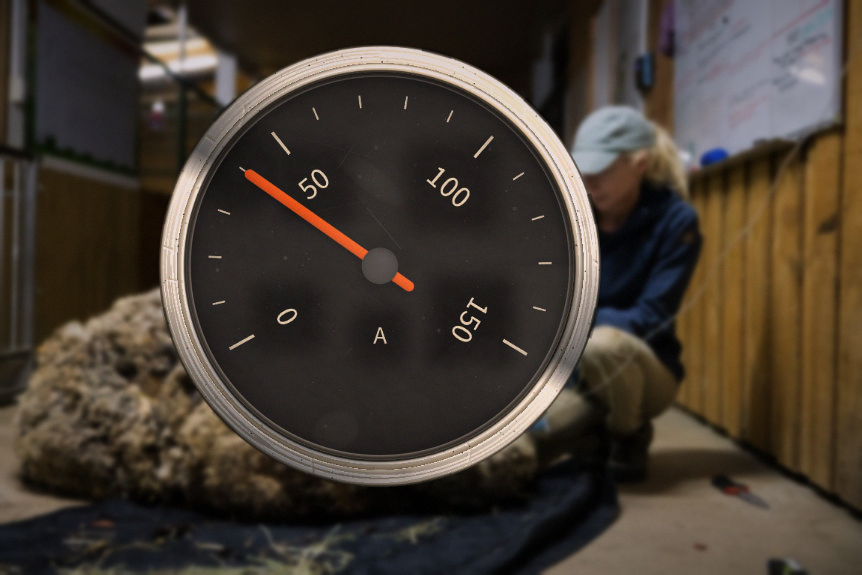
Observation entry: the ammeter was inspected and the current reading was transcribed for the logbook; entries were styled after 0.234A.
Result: 40A
